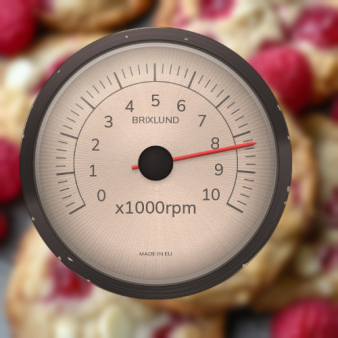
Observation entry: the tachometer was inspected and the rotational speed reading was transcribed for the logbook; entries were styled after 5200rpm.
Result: 8300rpm
